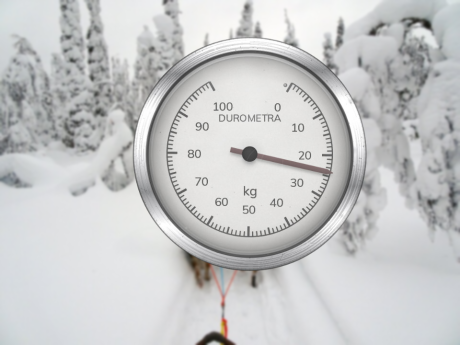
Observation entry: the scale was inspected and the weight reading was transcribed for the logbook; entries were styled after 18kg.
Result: 24kg
